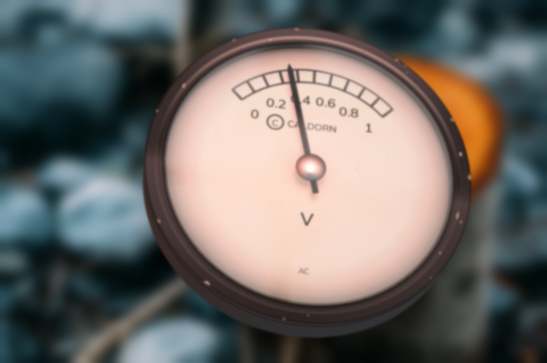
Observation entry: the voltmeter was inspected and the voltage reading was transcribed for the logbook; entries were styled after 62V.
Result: 0.35V
